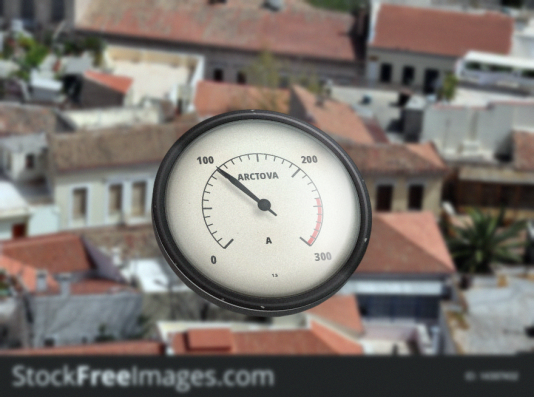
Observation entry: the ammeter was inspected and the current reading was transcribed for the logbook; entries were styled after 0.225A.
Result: 100A
